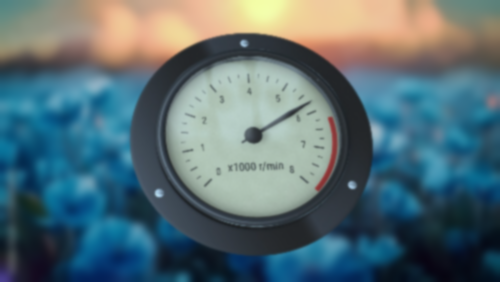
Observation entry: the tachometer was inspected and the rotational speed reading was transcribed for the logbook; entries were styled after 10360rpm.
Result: 5750rpm
